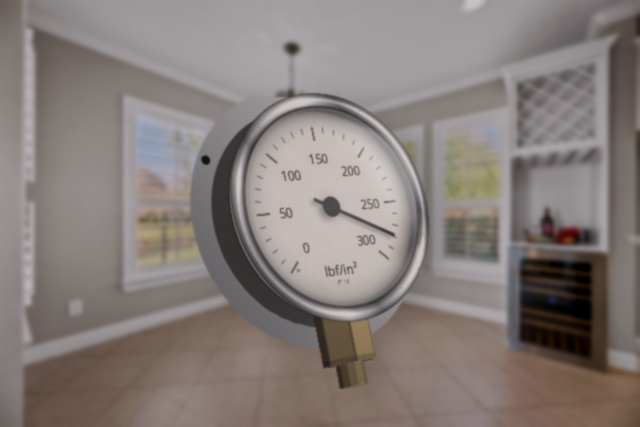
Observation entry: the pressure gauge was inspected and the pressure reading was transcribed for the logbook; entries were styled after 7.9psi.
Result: 280psi
